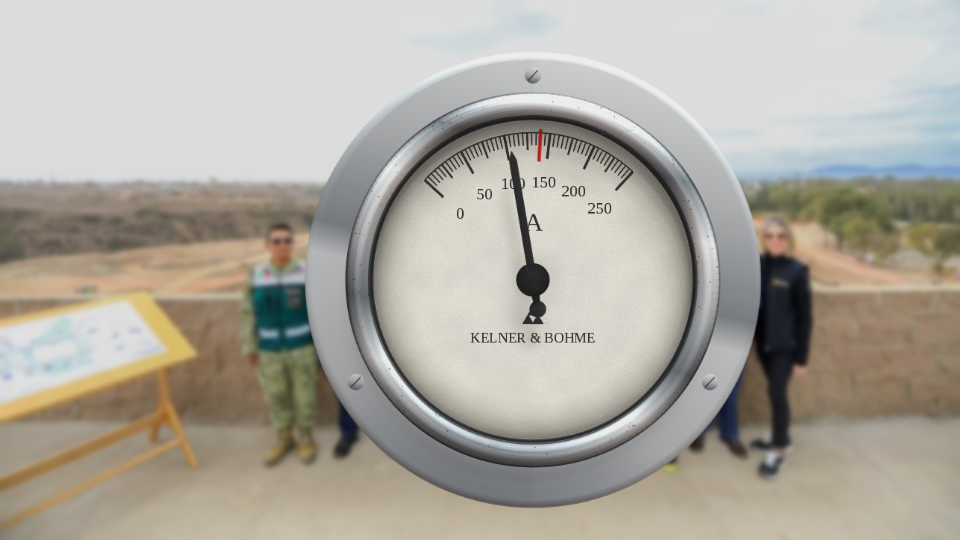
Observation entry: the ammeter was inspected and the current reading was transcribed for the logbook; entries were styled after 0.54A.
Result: 105A
